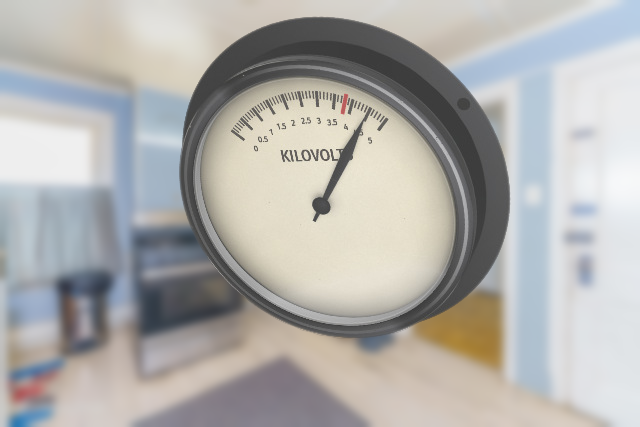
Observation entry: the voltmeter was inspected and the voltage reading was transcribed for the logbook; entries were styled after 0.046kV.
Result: 4.5kV
